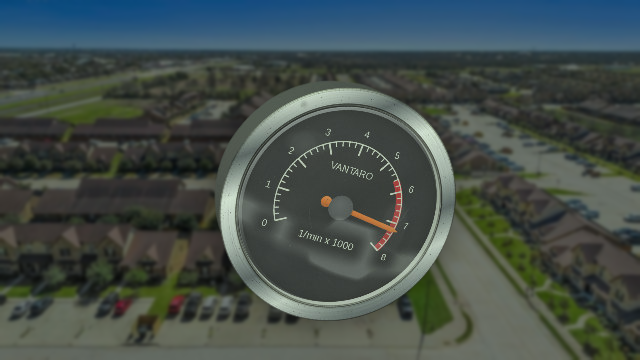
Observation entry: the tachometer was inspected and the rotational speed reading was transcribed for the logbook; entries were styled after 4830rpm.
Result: 7200rpm
